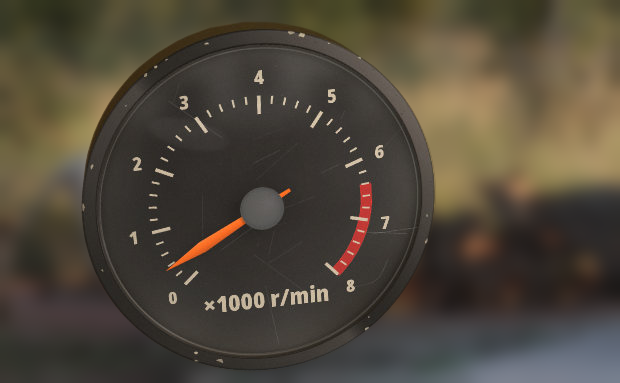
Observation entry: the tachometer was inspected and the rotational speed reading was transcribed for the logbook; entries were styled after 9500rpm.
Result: 400rpm
